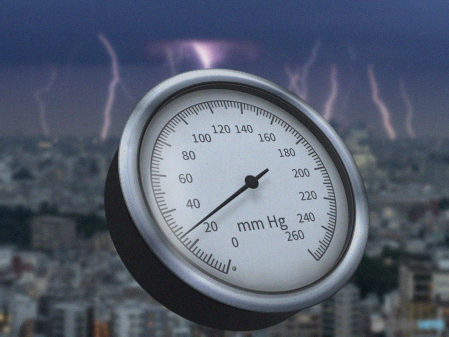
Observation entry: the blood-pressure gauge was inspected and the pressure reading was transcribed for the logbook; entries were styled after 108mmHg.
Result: 26mmHg
